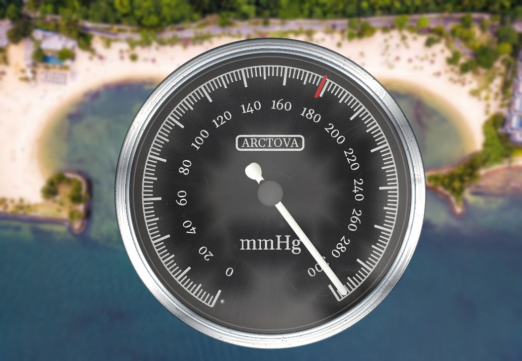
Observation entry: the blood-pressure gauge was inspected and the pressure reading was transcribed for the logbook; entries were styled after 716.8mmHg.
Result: 296mmHg
